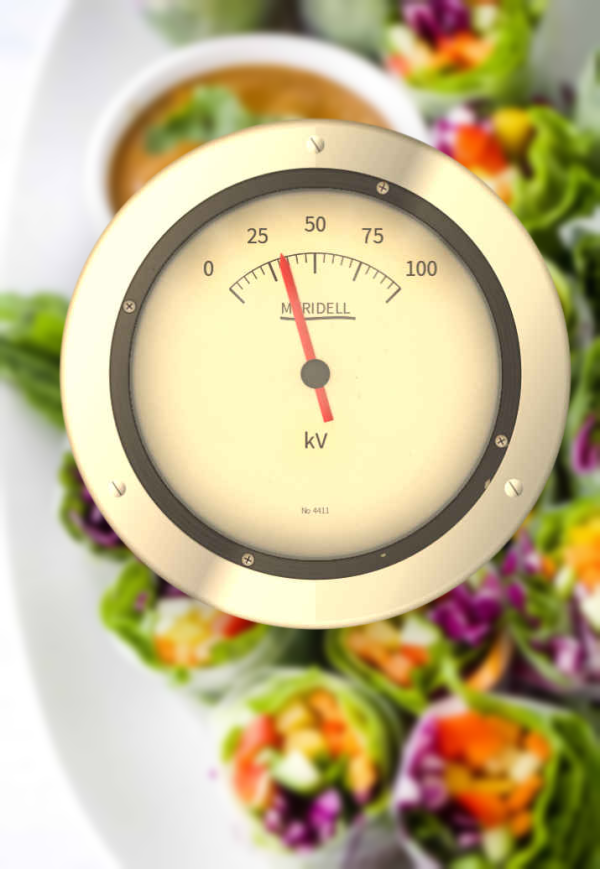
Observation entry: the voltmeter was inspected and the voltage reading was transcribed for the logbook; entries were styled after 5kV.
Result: 32.5kV
